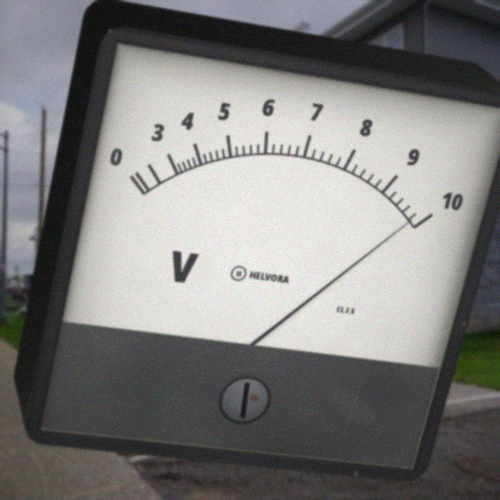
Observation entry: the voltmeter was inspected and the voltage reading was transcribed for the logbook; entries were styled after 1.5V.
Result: 9.8V
